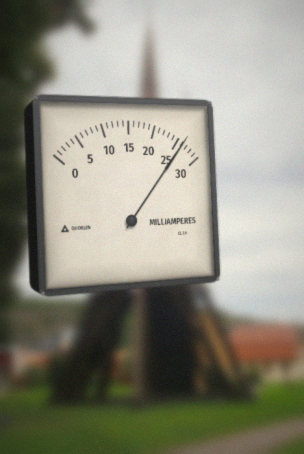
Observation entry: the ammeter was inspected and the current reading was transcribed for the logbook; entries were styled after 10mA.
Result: 26mA
